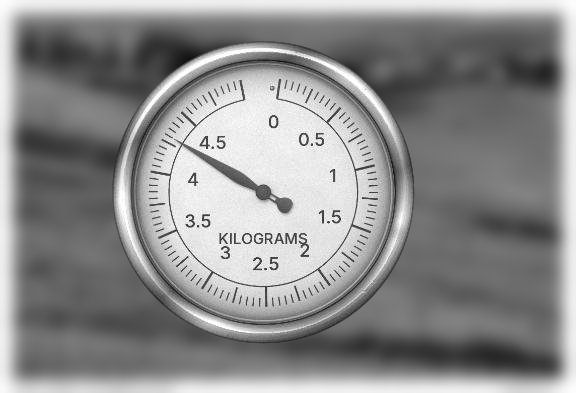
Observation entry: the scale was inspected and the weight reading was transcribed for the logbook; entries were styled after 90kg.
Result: 4.3kg
